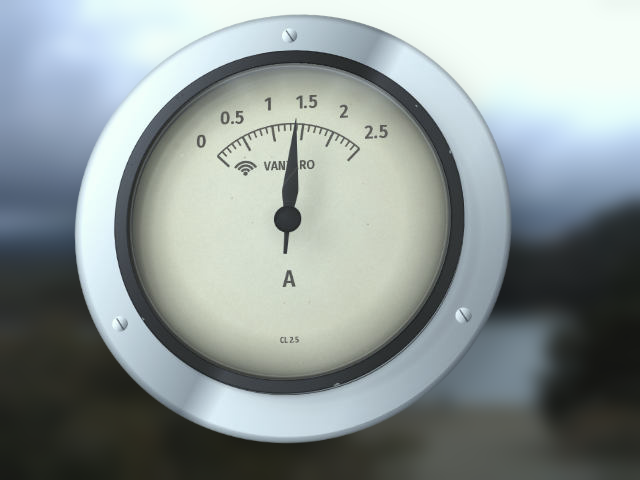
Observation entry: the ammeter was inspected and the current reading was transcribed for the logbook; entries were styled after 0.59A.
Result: 1.4A
